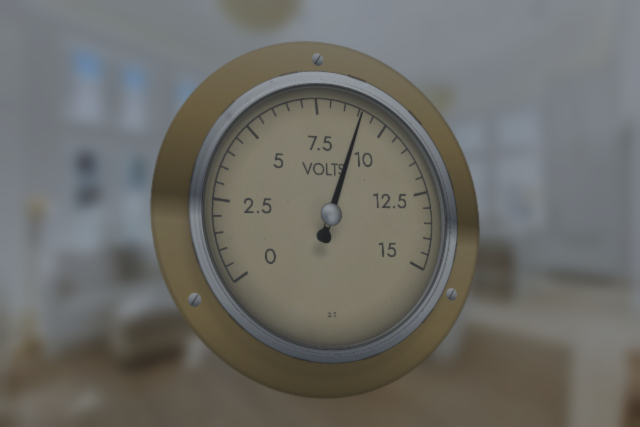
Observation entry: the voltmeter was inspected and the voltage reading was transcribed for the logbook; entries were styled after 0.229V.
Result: 9V
